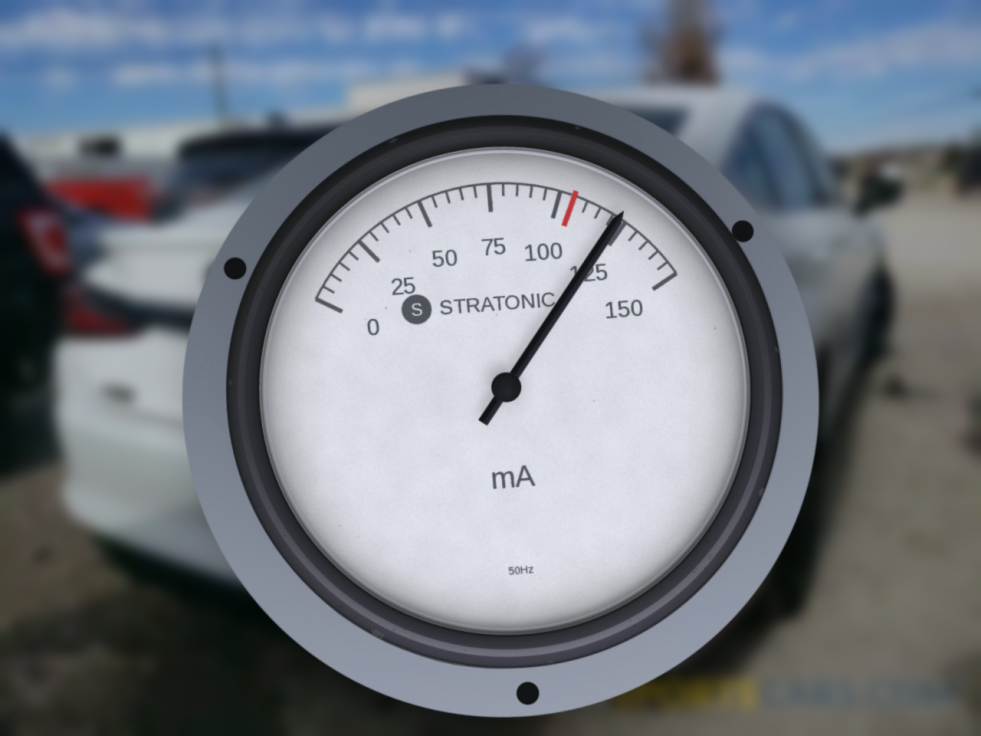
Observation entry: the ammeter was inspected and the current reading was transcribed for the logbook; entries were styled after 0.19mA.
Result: 122.5mA
